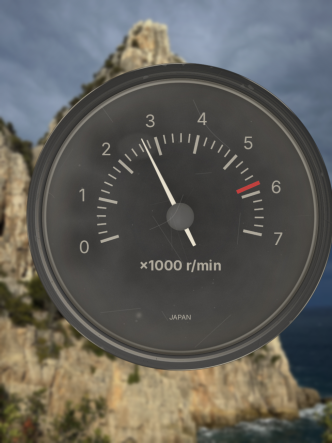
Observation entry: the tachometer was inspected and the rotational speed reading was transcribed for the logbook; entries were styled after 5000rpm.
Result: 2700rpm
